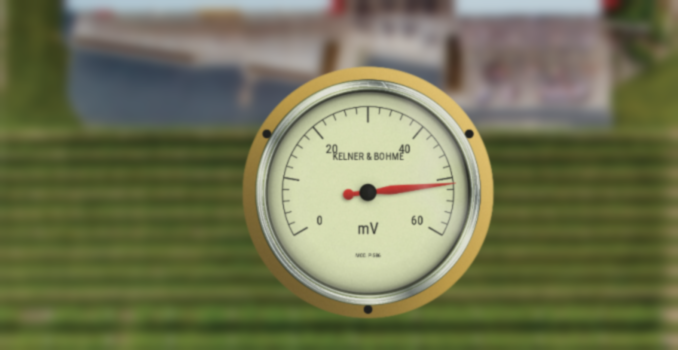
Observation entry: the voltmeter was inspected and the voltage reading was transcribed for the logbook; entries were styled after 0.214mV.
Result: 51mV
